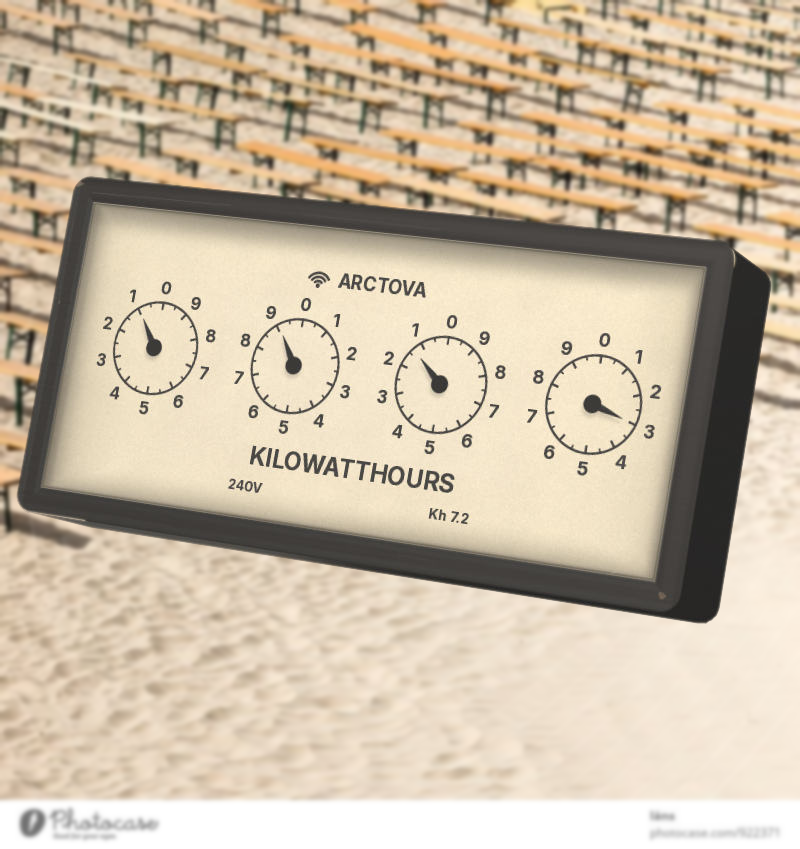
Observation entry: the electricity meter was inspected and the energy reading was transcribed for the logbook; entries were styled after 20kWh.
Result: 913kWh
